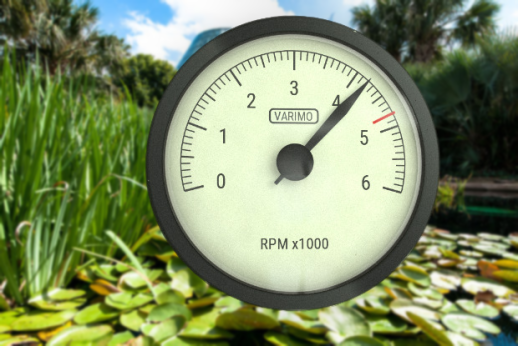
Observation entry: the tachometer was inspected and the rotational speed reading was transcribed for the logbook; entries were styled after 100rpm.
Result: 4200rpm
